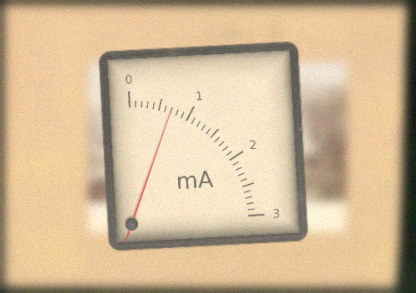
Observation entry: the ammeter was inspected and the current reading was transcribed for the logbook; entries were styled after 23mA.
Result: 0.7mA
